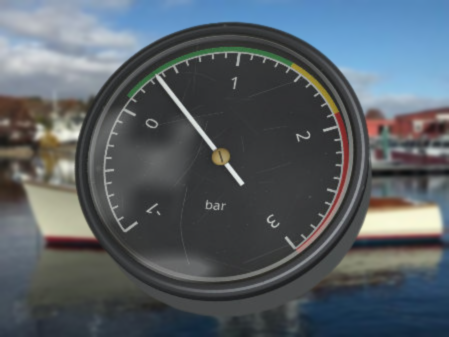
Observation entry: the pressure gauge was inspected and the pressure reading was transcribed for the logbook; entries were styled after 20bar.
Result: 0.35bar
